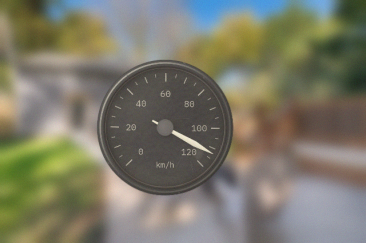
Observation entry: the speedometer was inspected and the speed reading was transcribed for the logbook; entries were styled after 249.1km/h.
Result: 112.5km/h
